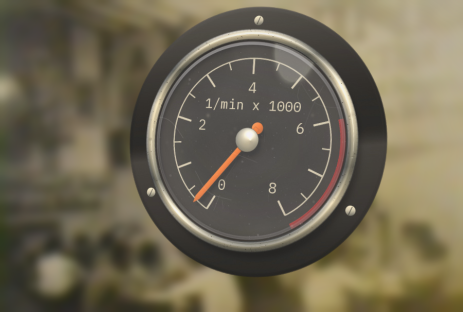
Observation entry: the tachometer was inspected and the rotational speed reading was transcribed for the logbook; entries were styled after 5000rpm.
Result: 250rpm
